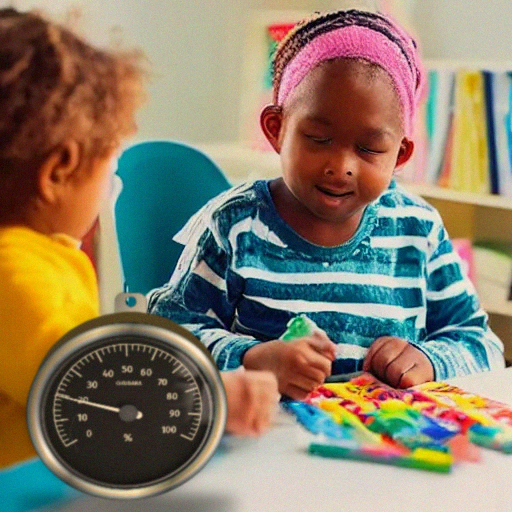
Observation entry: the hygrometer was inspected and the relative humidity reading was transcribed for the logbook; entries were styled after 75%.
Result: 20%
